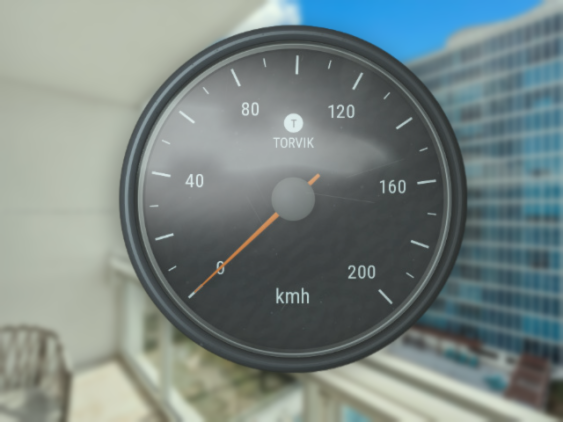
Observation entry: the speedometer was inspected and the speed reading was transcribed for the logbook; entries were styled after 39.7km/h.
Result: 0km/h
